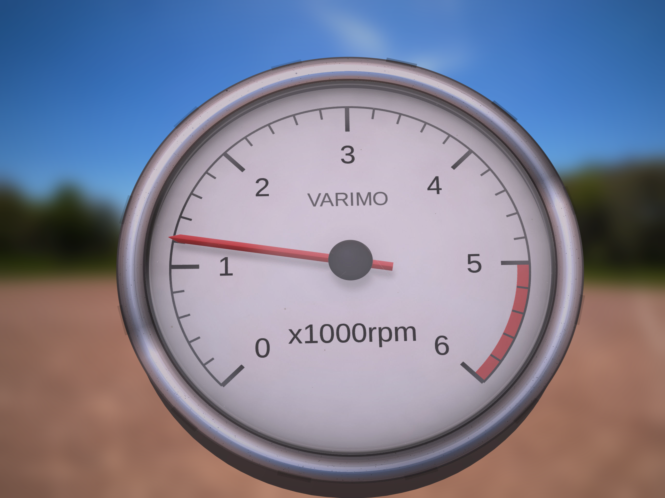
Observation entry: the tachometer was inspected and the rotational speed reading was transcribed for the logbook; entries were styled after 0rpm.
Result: 1200rpm
